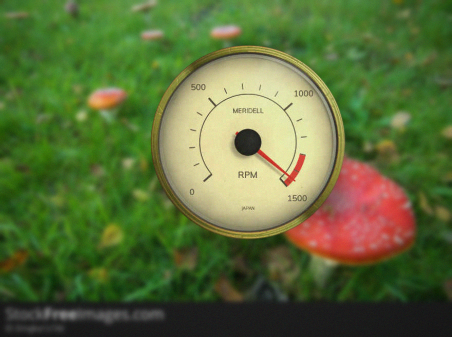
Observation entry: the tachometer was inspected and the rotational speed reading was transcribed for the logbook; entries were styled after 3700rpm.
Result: 1450rpm
